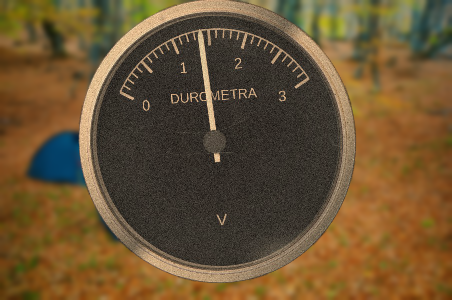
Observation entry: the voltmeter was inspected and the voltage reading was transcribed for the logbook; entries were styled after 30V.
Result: 1.4V
